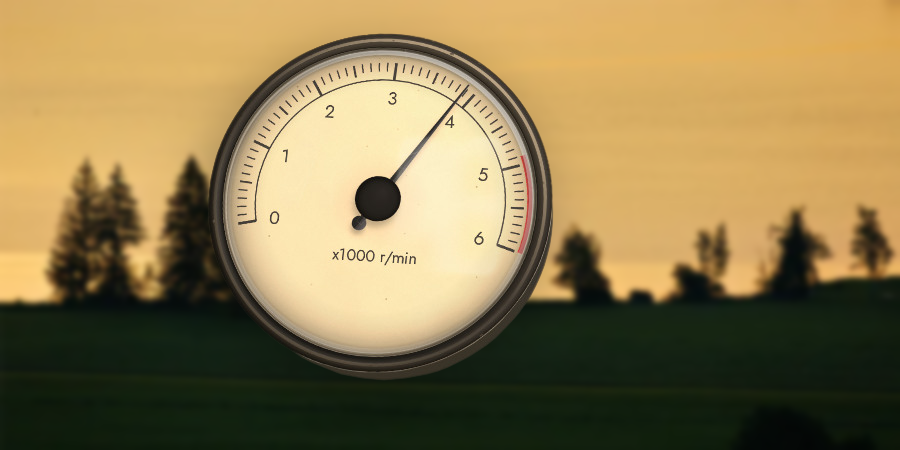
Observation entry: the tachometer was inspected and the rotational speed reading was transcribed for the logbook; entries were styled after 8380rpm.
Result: 3900rpm
